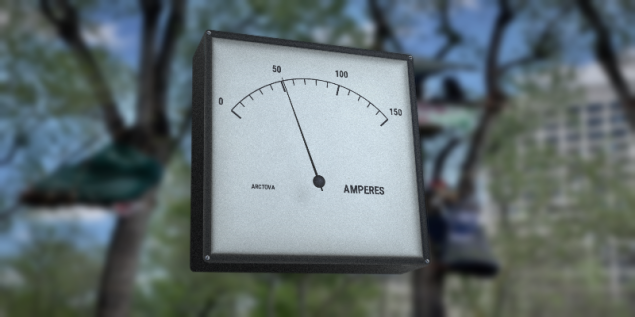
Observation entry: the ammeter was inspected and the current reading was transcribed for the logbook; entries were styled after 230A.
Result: 50A
